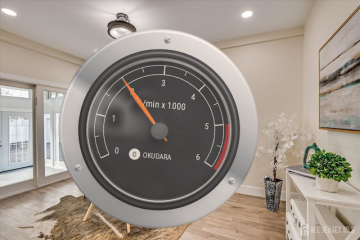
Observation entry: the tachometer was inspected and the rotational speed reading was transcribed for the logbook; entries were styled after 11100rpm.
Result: 2000rpm
